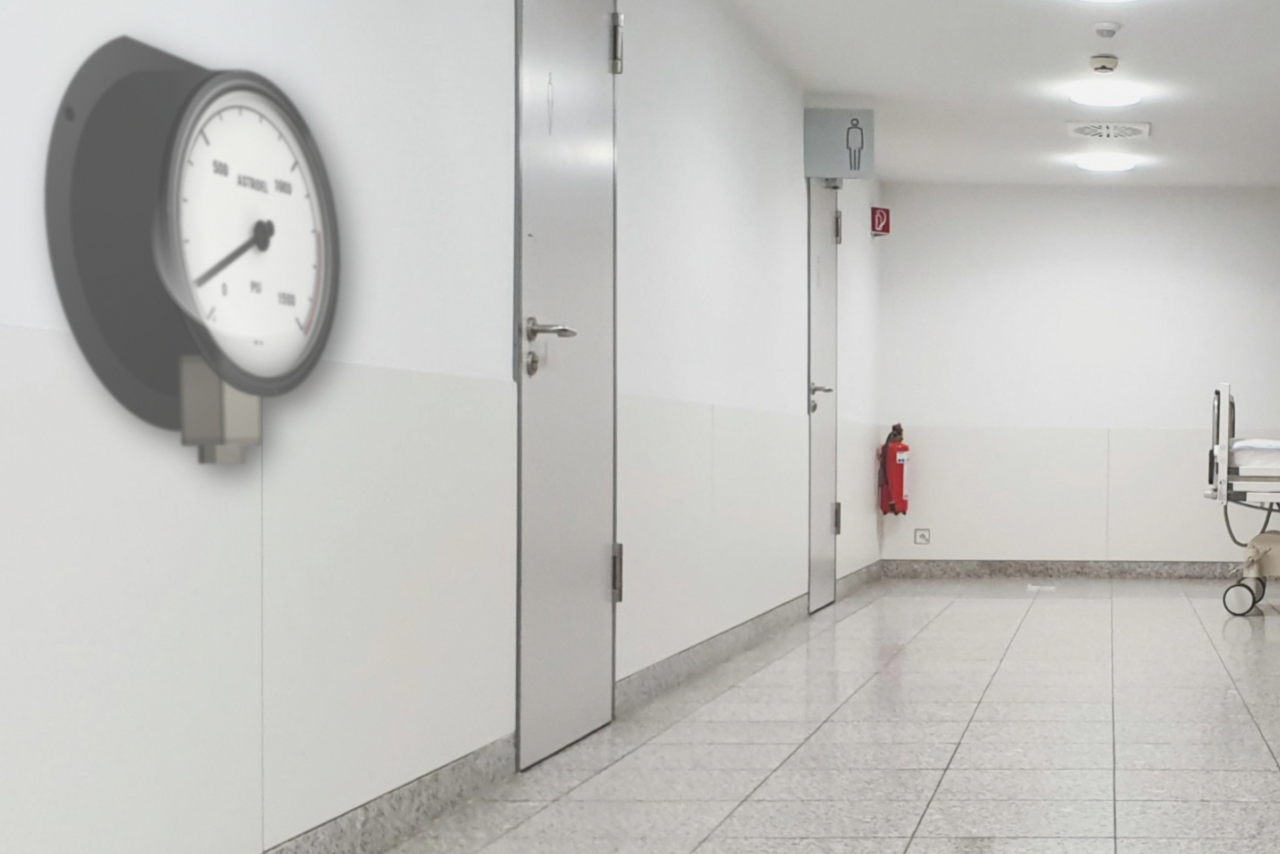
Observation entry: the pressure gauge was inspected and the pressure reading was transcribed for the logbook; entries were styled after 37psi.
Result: 100psi
